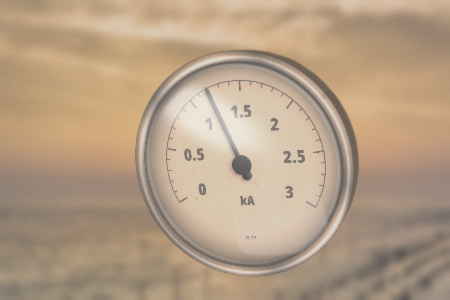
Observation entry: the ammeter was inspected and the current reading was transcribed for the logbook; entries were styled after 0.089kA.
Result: 1.2kA
